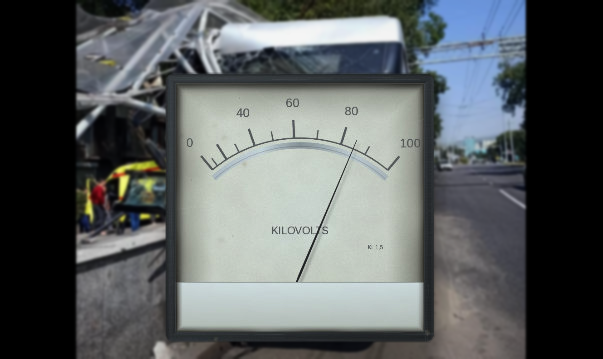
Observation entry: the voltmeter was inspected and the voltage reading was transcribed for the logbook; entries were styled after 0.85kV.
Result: 85kV
